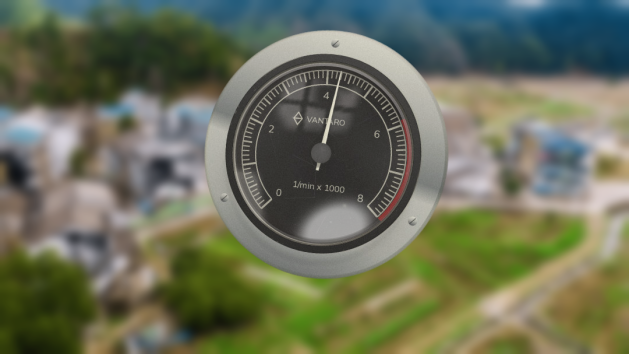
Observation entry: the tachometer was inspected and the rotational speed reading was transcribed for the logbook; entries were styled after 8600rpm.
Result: 4300rpm
